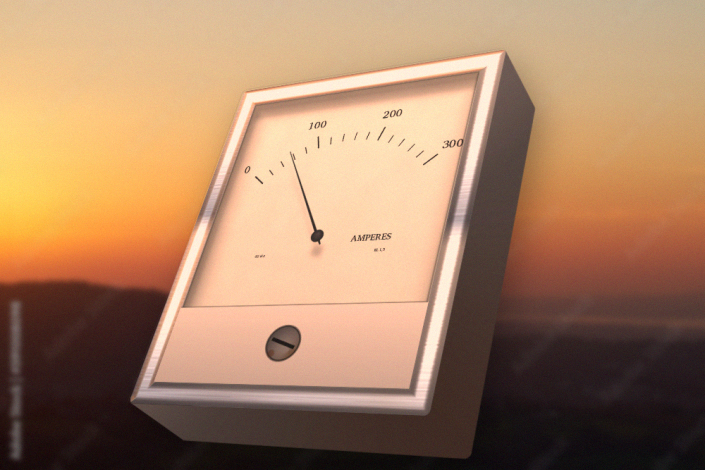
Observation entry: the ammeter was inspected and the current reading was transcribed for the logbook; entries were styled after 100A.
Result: 60A
